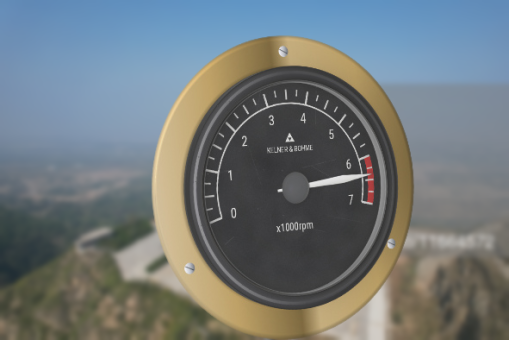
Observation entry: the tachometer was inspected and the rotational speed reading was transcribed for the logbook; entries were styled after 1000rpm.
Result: 6375rpm
